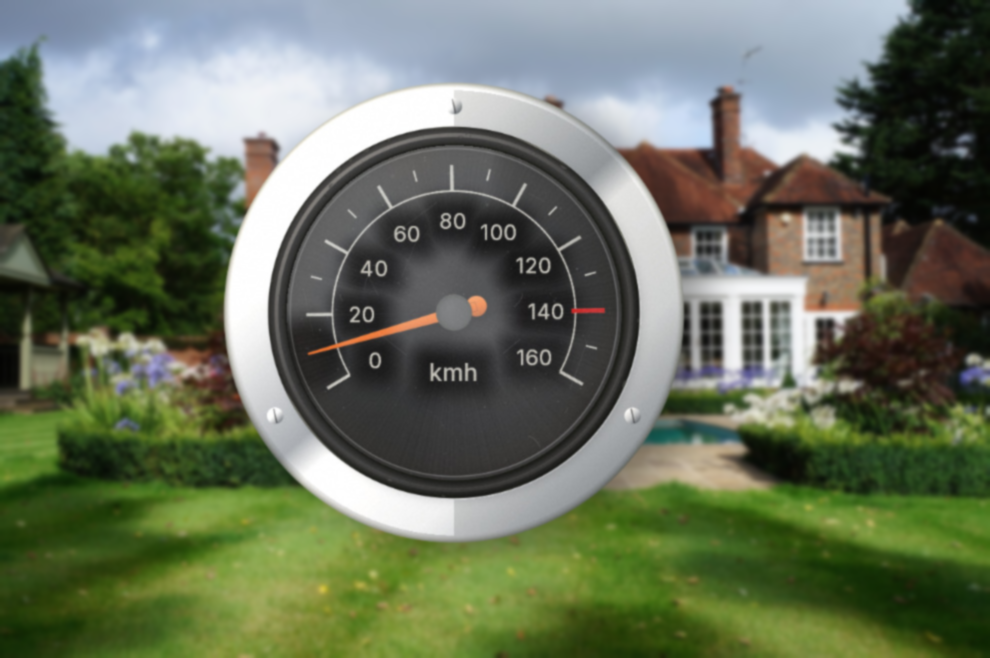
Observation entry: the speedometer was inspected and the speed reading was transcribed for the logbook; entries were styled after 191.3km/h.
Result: 10km/h
